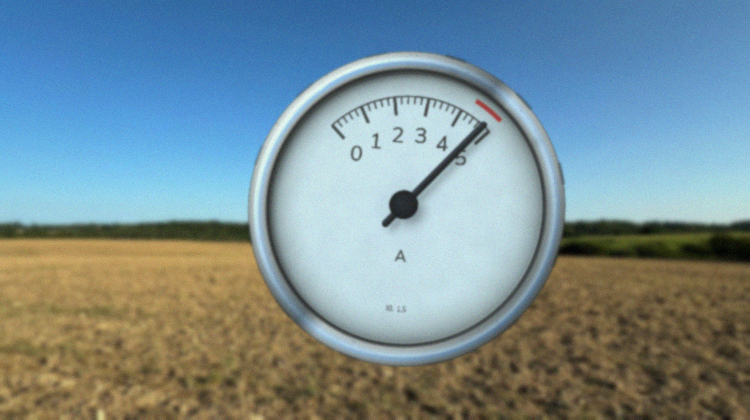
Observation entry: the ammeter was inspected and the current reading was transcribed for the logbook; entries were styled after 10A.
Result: 4.8A
